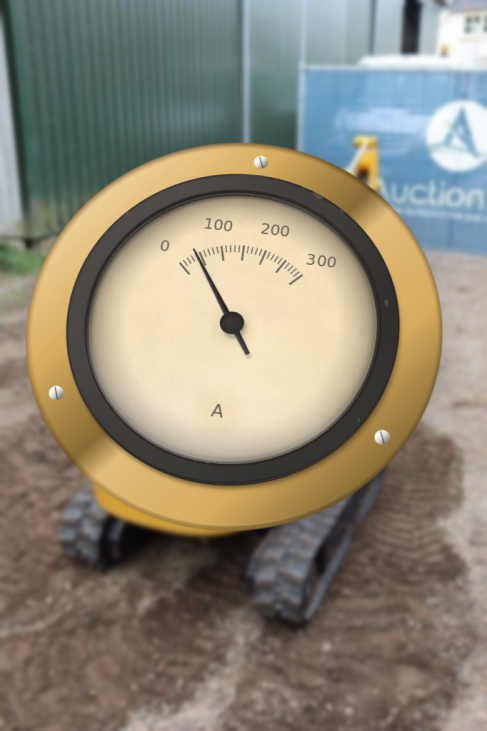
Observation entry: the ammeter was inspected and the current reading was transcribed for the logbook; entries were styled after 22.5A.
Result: 40A
